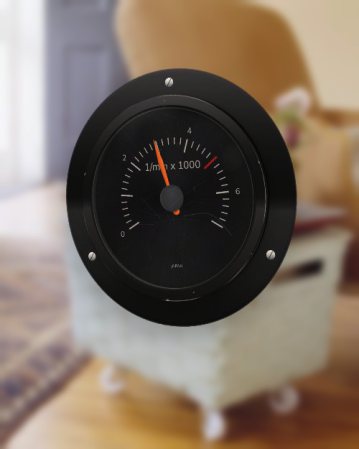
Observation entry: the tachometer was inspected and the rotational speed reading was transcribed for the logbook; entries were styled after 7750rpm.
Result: 3000rpm
